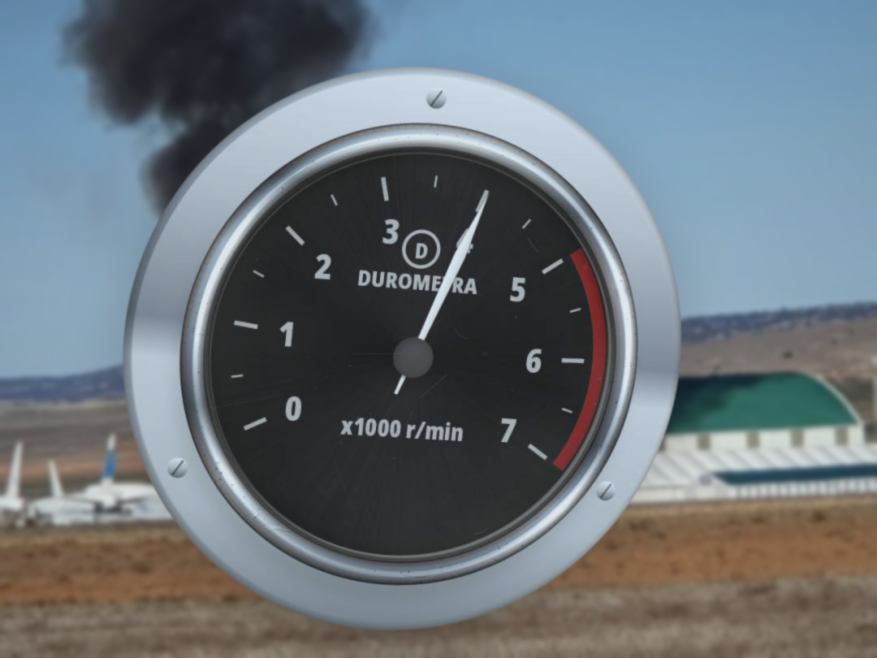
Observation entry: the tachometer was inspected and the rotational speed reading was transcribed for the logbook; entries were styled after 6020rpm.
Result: 4000rpm
